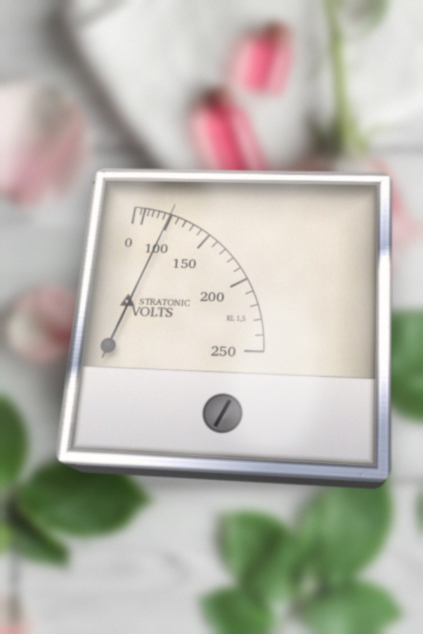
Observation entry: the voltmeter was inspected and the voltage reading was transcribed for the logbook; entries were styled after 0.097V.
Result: 100V
